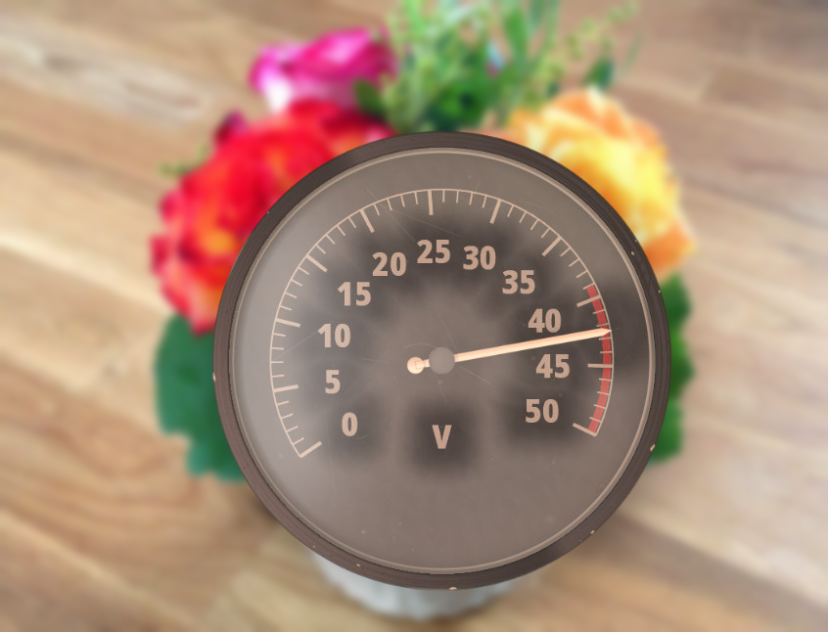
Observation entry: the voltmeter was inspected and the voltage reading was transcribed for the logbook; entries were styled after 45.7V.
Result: 42.5V
